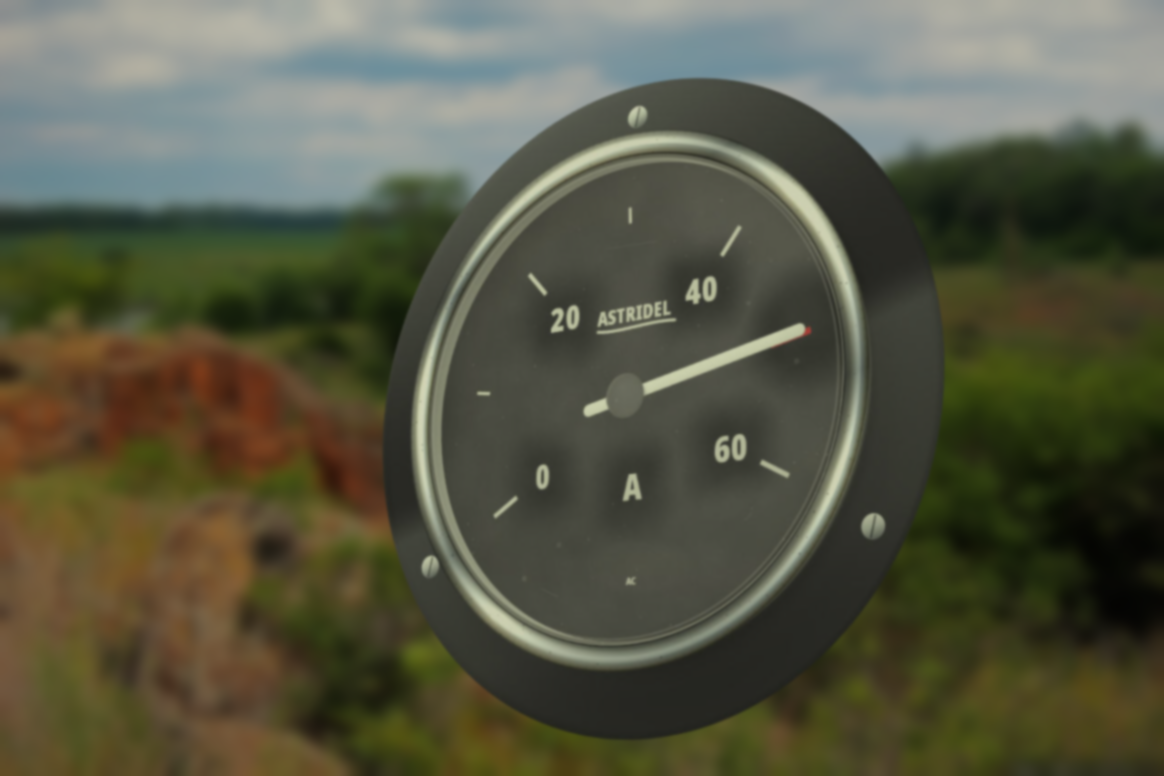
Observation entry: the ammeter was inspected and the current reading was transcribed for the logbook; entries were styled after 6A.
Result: 50A
